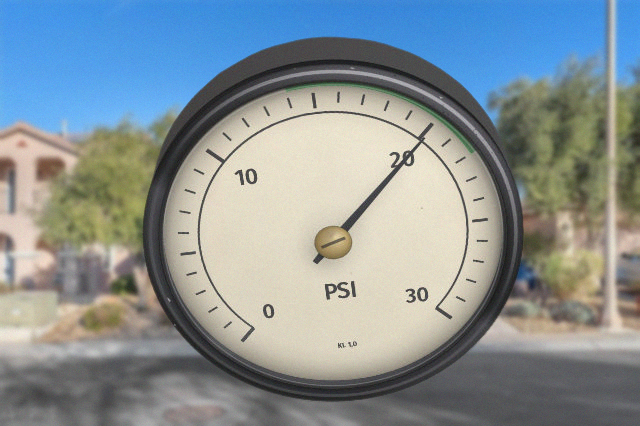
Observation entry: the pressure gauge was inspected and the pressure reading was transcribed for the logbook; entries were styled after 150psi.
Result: 20psi
